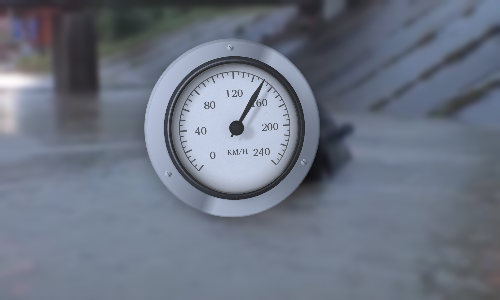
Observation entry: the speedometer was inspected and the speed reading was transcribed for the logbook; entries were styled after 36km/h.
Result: 150km/h
